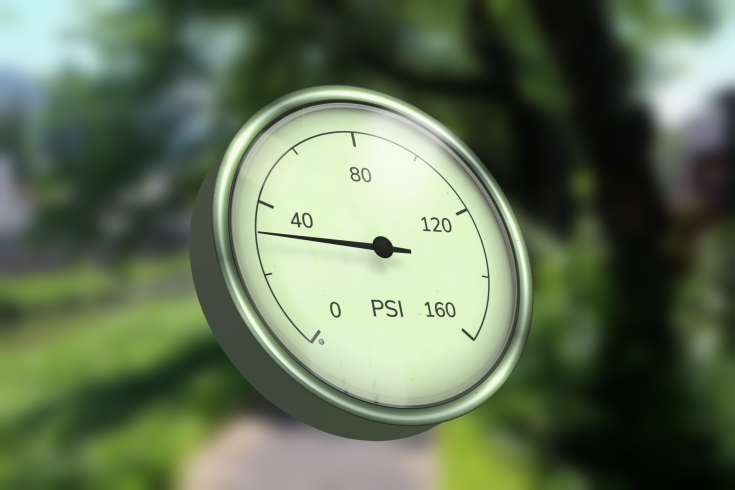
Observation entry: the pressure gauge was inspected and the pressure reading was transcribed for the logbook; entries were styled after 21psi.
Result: 30psi
